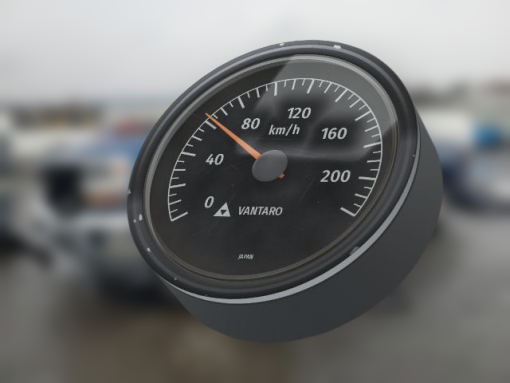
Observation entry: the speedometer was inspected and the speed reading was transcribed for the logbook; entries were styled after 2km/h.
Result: 62.5km/h
